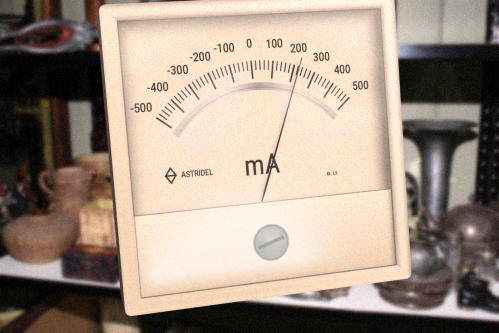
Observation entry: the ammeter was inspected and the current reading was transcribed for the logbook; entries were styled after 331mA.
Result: 220mA
